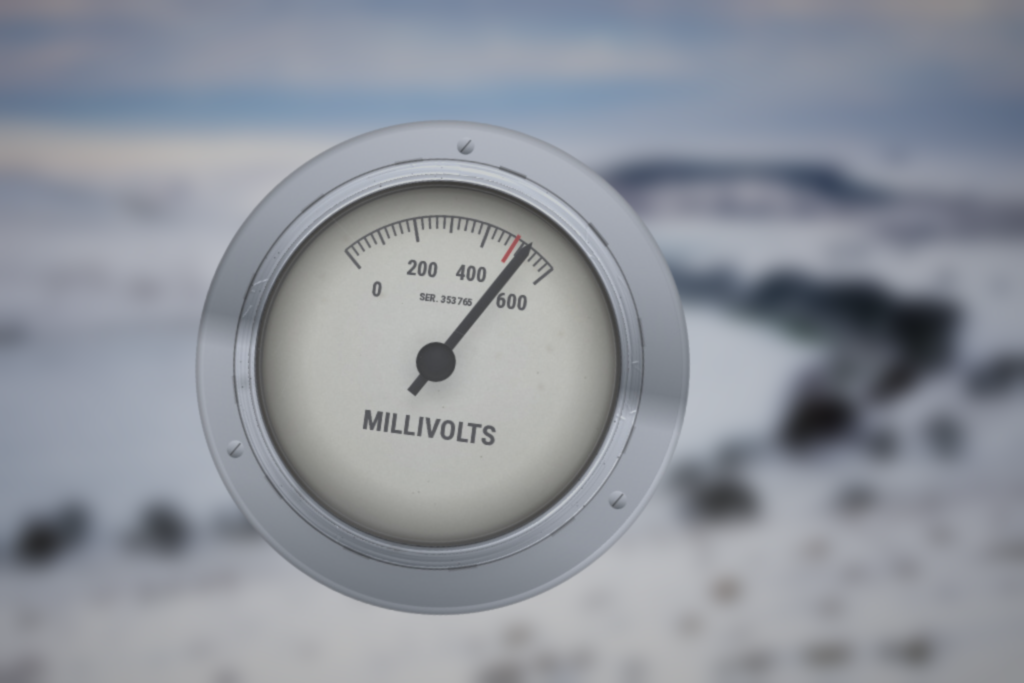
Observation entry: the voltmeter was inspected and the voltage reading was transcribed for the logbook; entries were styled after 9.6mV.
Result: 520mV
